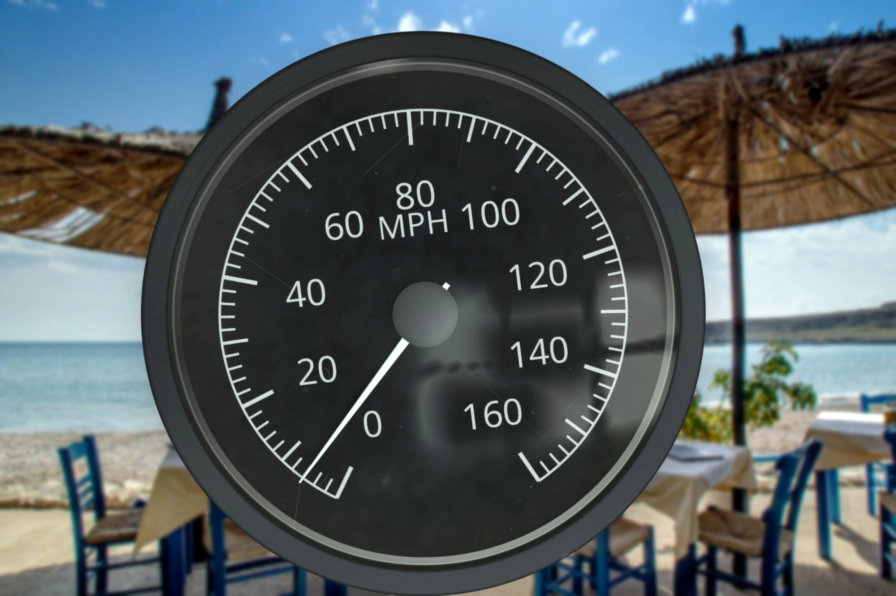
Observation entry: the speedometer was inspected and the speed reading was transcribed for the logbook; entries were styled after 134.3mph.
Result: 6mph
